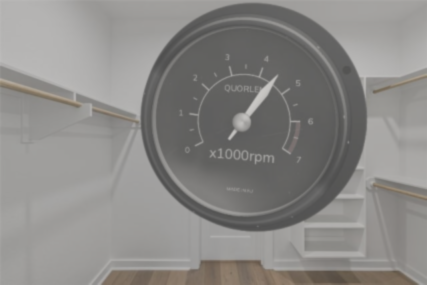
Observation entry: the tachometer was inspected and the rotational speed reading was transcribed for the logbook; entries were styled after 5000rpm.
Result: 4500rpm
